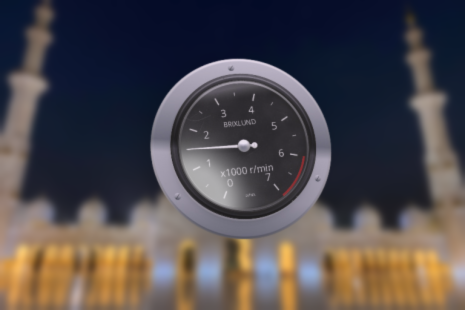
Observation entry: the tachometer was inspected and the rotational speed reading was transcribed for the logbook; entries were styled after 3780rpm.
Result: 1500rpm
